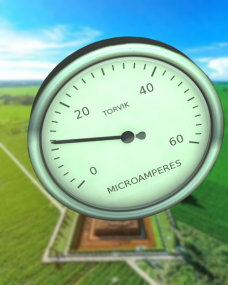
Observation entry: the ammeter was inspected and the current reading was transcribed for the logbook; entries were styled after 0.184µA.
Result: 12µA
